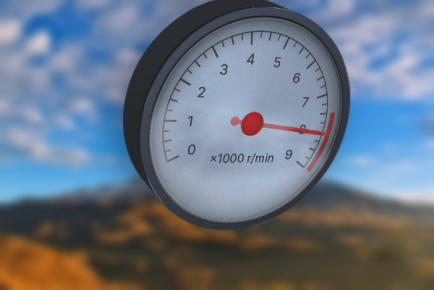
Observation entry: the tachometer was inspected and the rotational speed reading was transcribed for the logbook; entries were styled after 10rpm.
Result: 8000rpm
